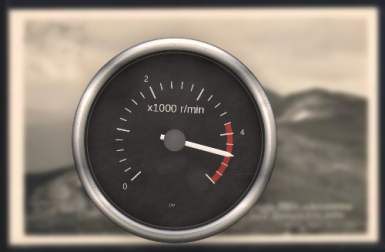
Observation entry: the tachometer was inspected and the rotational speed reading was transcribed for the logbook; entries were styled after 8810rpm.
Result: 4400rpm
